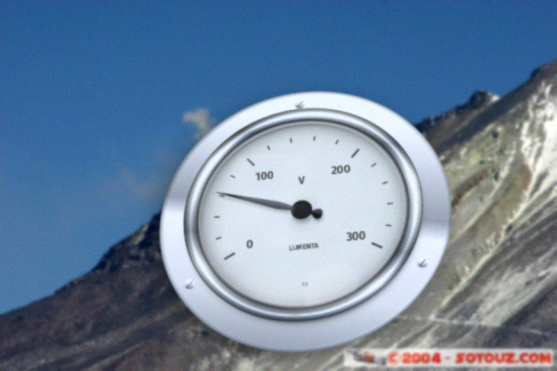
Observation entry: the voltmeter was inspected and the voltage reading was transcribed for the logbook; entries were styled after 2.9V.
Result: 60V
